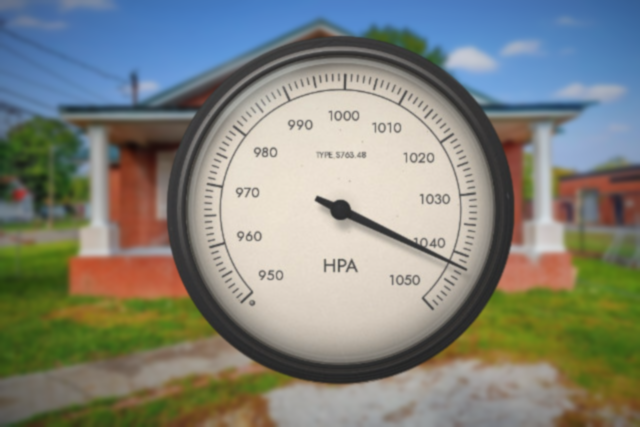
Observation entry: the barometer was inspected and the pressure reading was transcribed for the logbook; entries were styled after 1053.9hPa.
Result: 1042hPa
